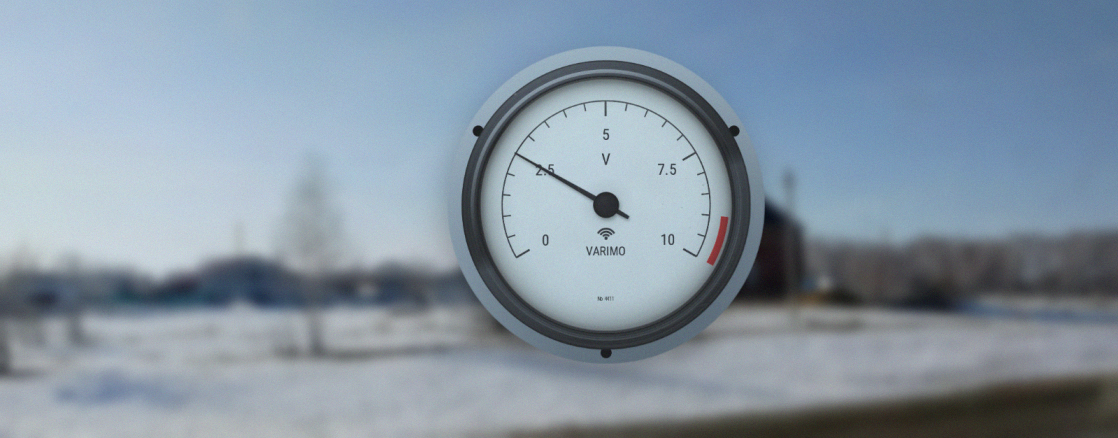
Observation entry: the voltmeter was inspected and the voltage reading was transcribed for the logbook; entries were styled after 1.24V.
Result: 2.5V
